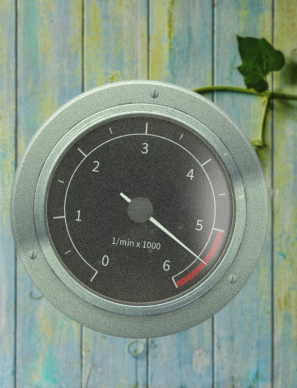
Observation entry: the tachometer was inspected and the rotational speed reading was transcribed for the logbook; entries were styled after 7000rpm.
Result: 5500rpm
